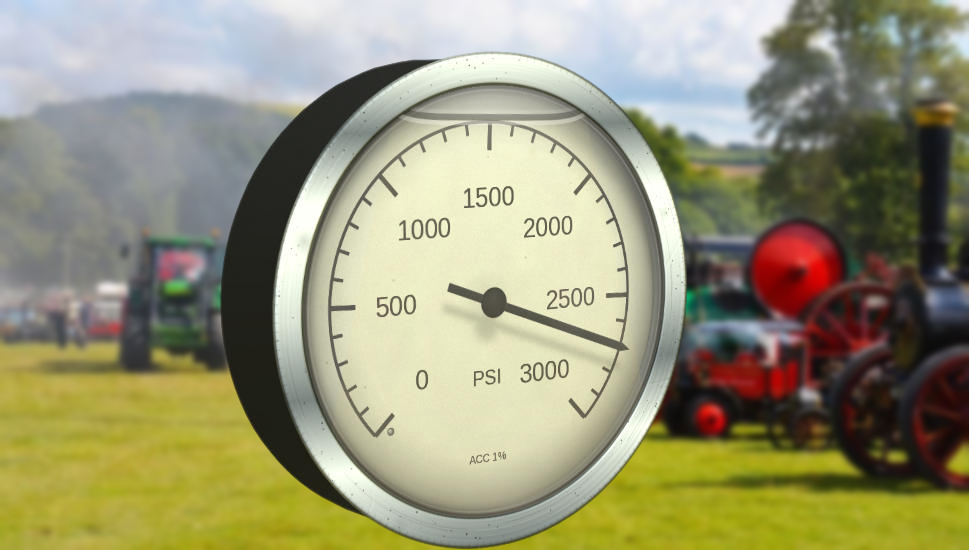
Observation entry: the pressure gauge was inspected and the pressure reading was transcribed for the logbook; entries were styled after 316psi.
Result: 2700psi
